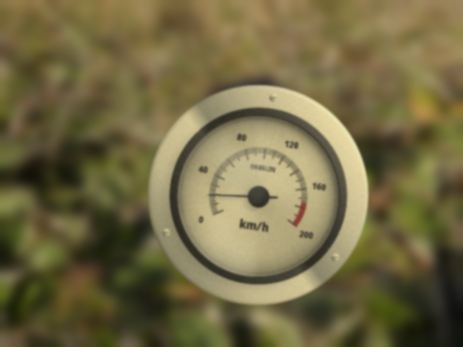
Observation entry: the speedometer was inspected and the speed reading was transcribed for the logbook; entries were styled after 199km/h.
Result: 20km/h
